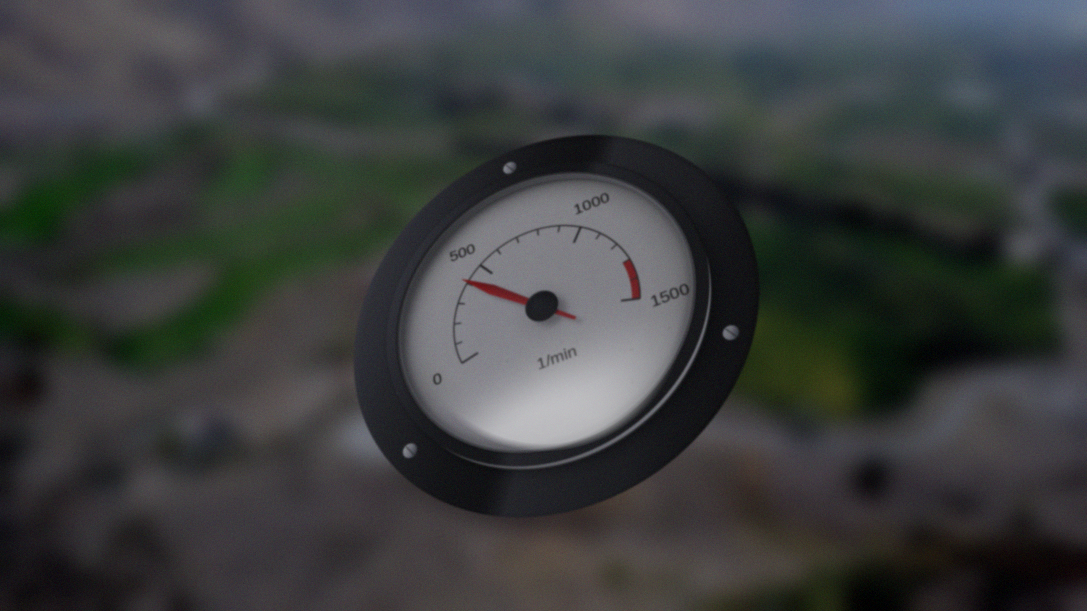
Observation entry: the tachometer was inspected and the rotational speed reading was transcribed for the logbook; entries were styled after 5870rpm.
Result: 400rpm
